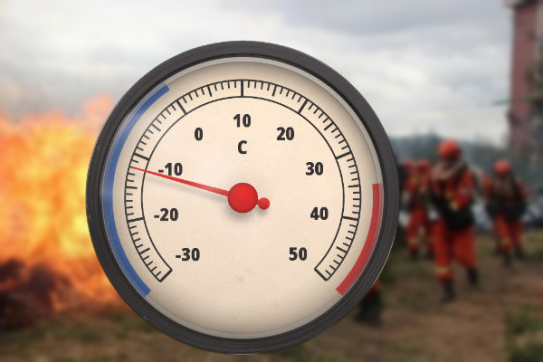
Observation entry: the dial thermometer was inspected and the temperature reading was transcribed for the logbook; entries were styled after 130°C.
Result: -12°C
